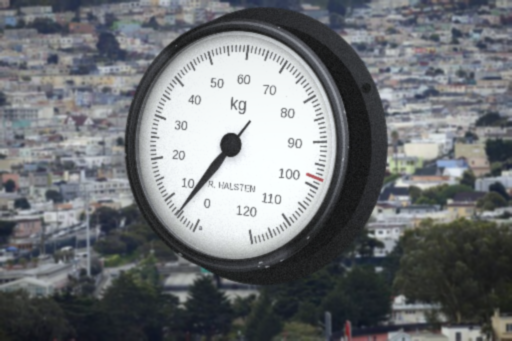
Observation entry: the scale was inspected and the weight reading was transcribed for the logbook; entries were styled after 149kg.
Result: 5kg
